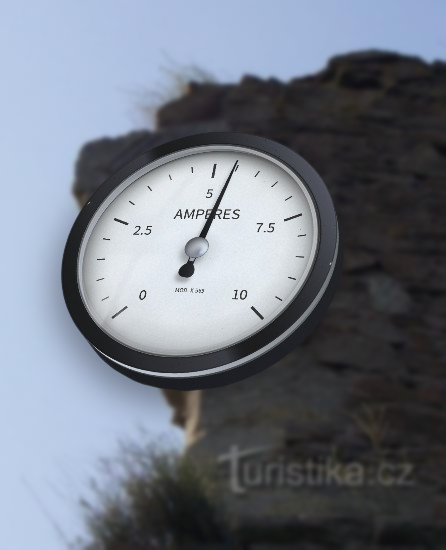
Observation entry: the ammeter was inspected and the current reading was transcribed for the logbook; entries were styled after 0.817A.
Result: 5.5A
